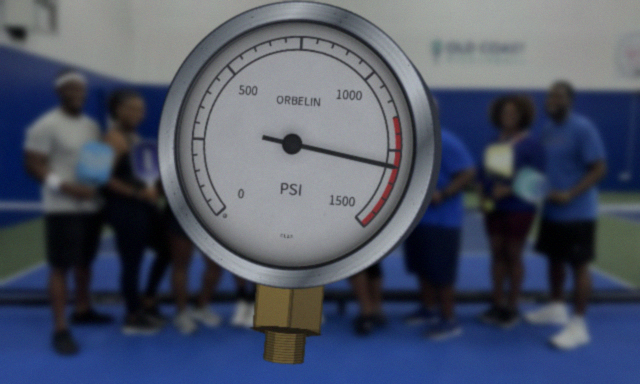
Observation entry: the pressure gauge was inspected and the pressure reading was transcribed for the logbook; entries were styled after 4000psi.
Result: 1300psi
